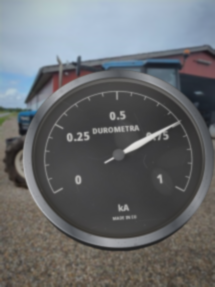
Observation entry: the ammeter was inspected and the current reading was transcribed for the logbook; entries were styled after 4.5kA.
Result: 0.75kA
